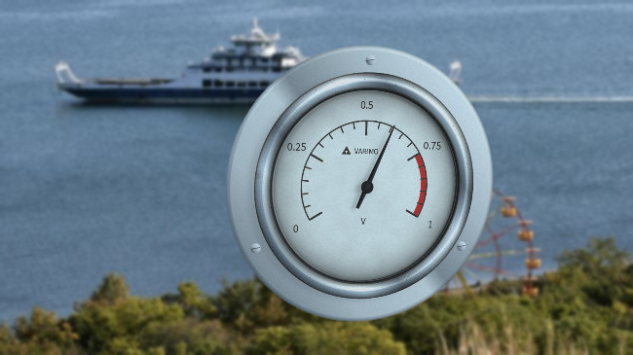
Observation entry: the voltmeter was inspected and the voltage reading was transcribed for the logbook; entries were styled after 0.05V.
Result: 0.6V
